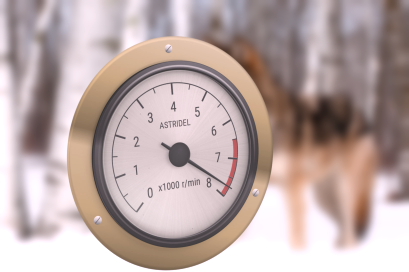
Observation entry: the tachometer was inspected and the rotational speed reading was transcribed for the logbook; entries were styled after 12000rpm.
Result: 7750rpm
